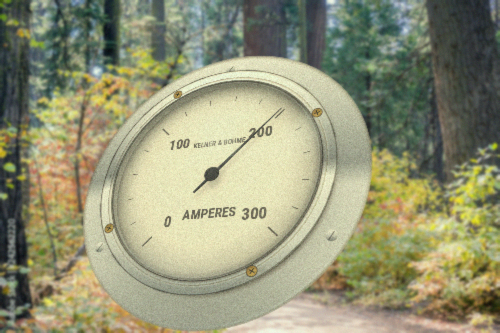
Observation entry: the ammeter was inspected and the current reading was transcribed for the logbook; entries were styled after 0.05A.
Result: 200A
